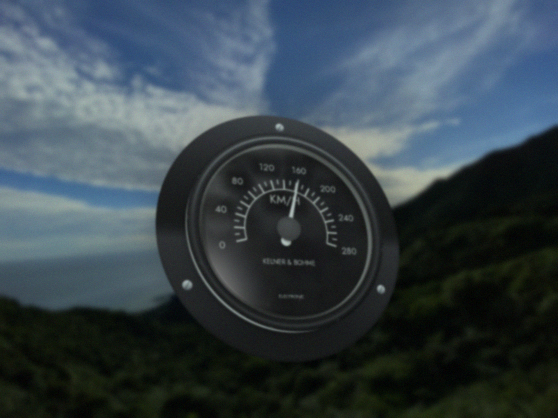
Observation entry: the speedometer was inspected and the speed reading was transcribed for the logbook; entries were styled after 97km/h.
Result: 160km/h
